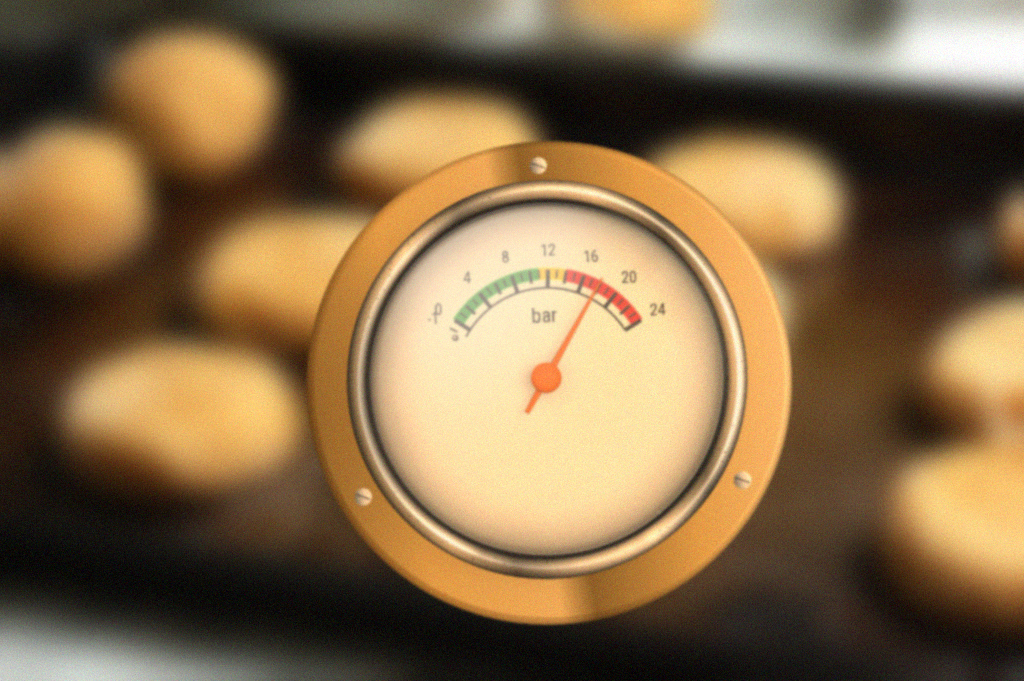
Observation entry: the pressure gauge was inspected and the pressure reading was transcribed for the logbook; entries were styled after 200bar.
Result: 18bar
